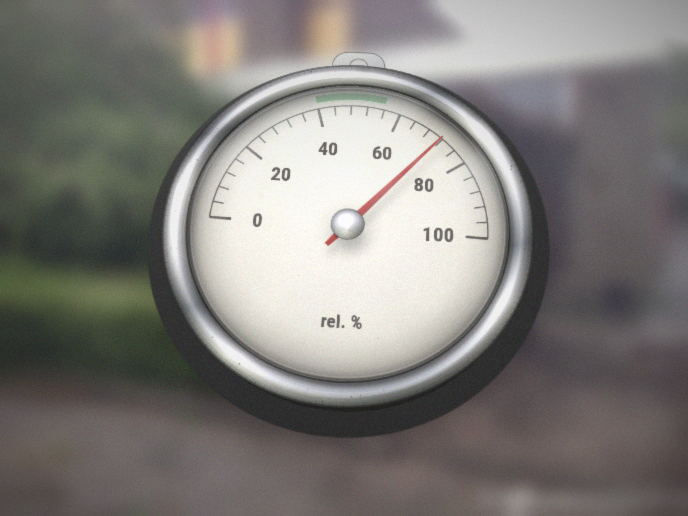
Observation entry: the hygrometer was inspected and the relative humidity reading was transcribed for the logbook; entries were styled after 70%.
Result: 72%
